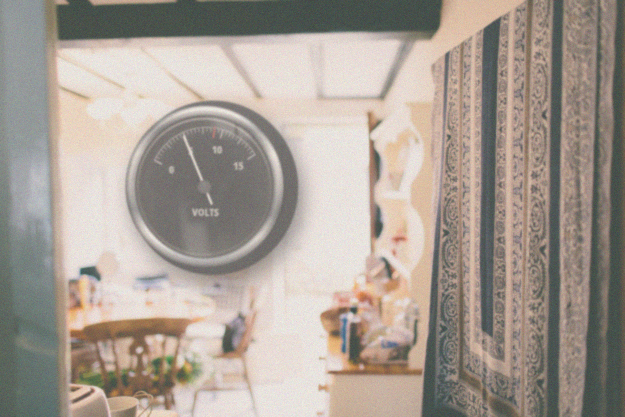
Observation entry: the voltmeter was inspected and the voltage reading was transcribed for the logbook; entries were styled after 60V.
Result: 5V
